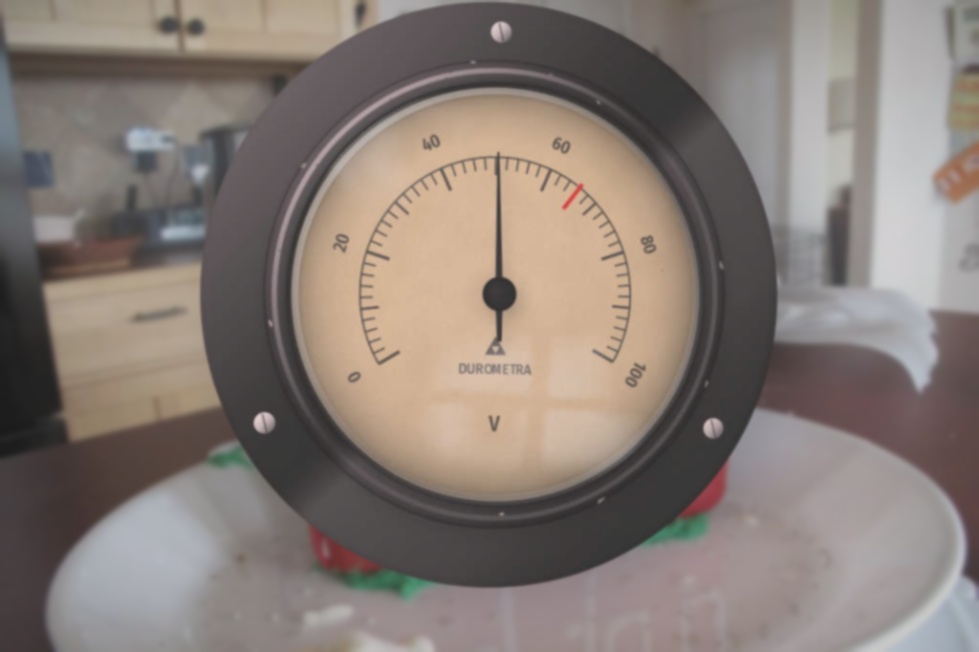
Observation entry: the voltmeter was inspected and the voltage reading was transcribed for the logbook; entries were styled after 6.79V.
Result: 50V
